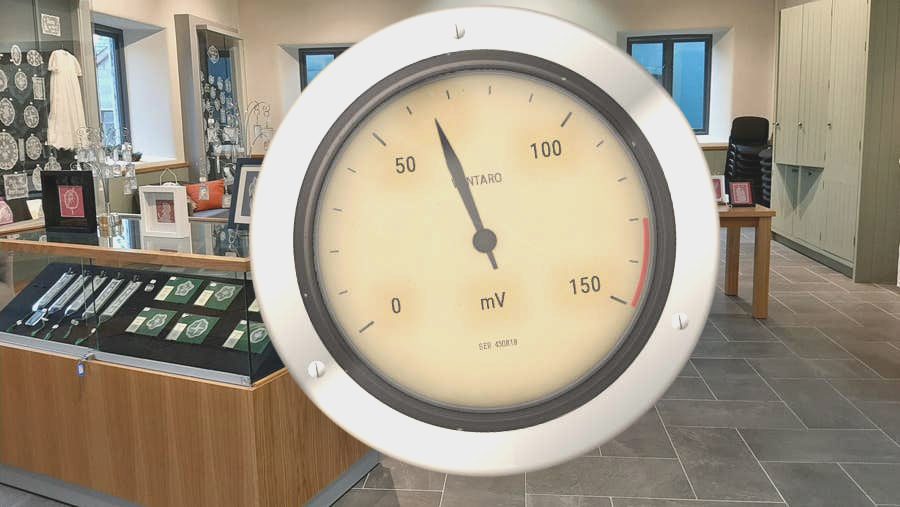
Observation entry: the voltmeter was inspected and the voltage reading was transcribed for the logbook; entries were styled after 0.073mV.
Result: 65mV
